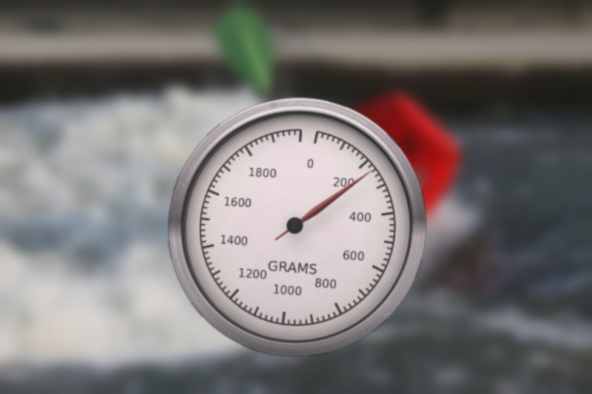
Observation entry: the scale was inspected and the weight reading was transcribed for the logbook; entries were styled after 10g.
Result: 240g
